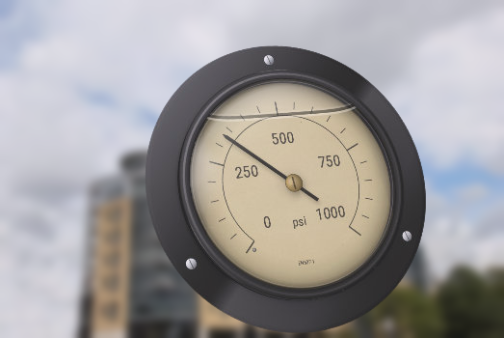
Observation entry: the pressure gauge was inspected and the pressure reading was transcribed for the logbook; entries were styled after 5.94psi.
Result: 325psi
